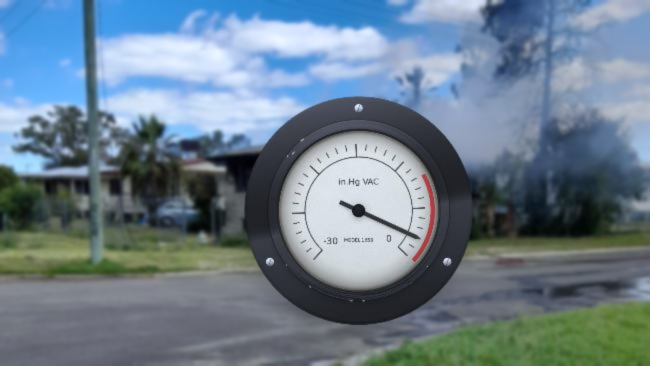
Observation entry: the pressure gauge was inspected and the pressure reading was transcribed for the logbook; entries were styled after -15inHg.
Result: -2inHg
